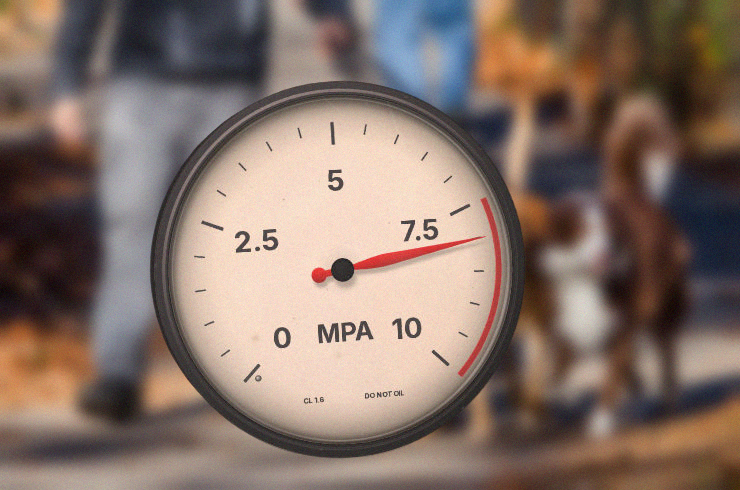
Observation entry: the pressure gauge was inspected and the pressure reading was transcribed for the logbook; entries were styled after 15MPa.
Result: 8MPa
